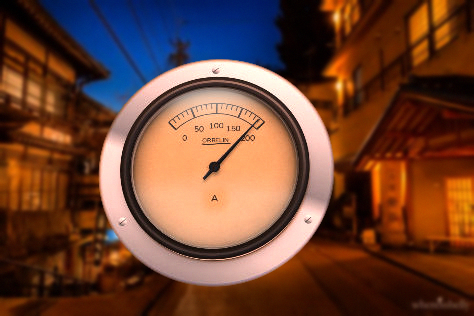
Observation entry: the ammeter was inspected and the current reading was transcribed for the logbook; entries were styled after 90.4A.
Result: 190A
